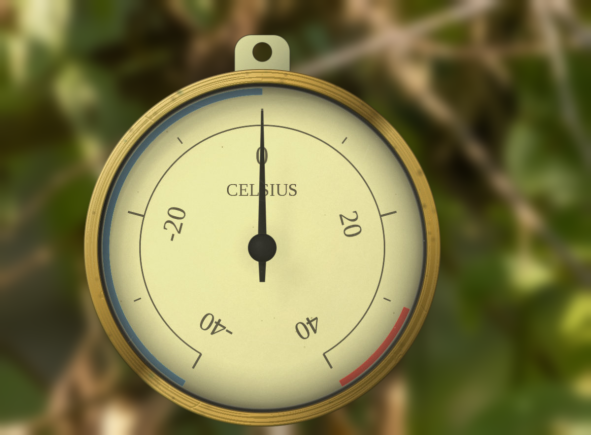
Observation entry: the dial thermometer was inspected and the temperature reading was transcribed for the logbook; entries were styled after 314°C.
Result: 0°C
